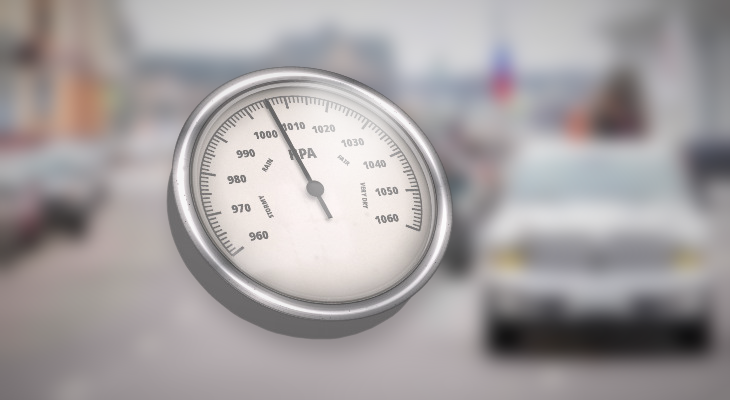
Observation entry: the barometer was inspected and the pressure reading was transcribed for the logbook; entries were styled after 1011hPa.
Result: 1005hPa
